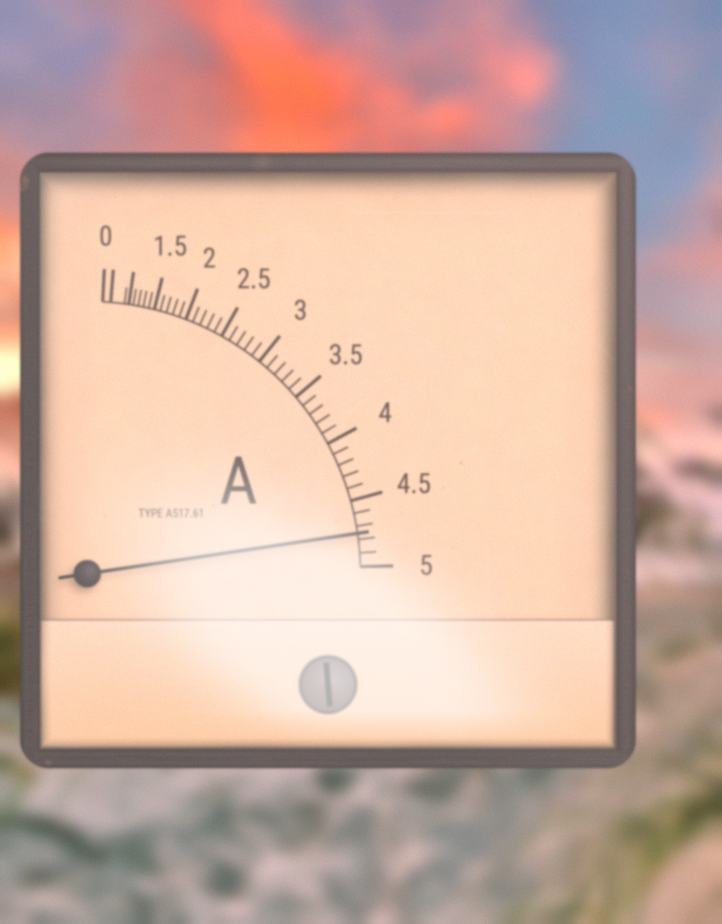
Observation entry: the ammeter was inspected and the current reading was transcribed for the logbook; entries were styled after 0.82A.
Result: 4.75A
